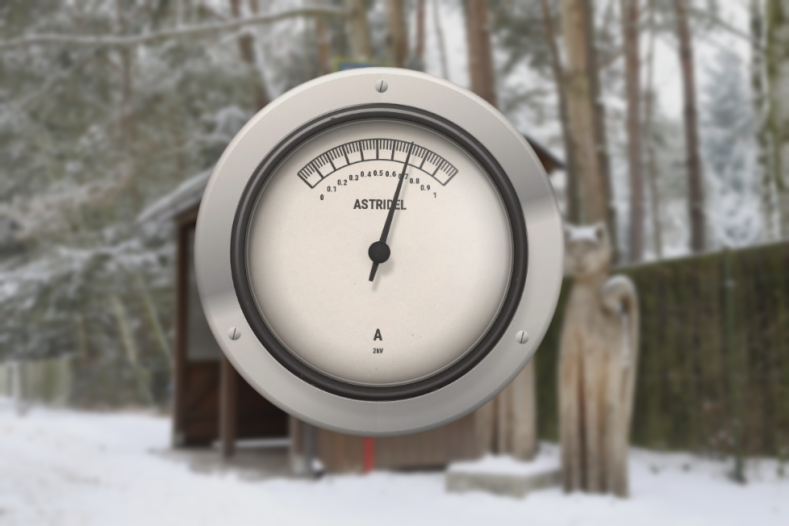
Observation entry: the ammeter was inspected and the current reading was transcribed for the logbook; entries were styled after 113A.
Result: 0.7A
